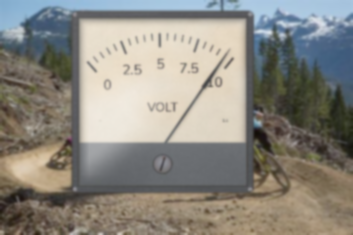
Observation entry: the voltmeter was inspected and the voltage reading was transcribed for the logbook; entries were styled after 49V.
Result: 9.5V
